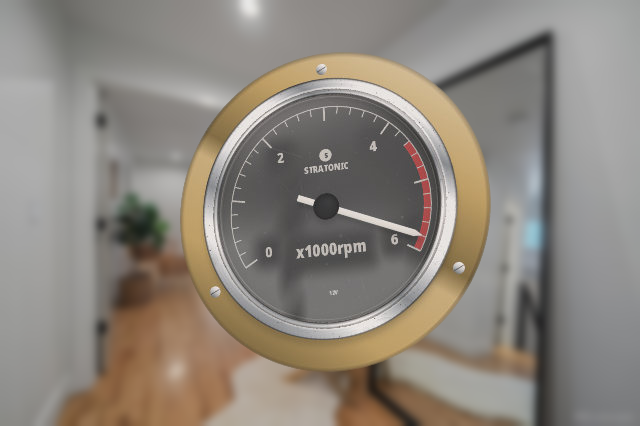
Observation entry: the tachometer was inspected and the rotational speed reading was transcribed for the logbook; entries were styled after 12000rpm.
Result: 5800rpm
